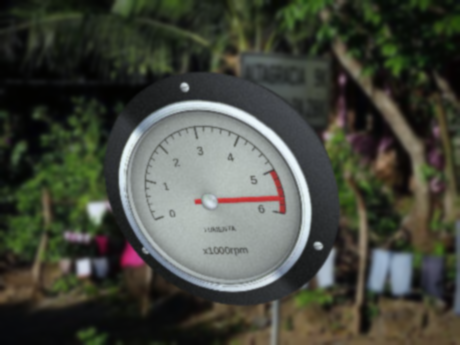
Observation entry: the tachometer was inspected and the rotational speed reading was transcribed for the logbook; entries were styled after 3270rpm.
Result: 5600rpm
